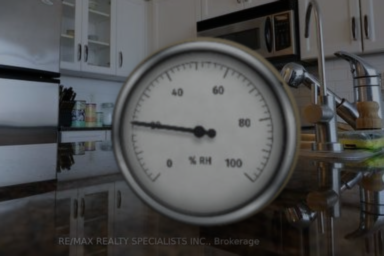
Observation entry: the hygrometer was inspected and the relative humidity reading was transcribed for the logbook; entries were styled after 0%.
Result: 20%
